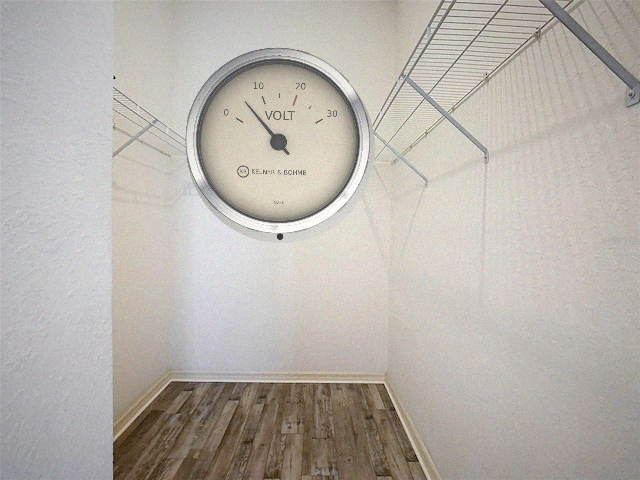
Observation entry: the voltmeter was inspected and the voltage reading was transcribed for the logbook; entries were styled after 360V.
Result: 5V
